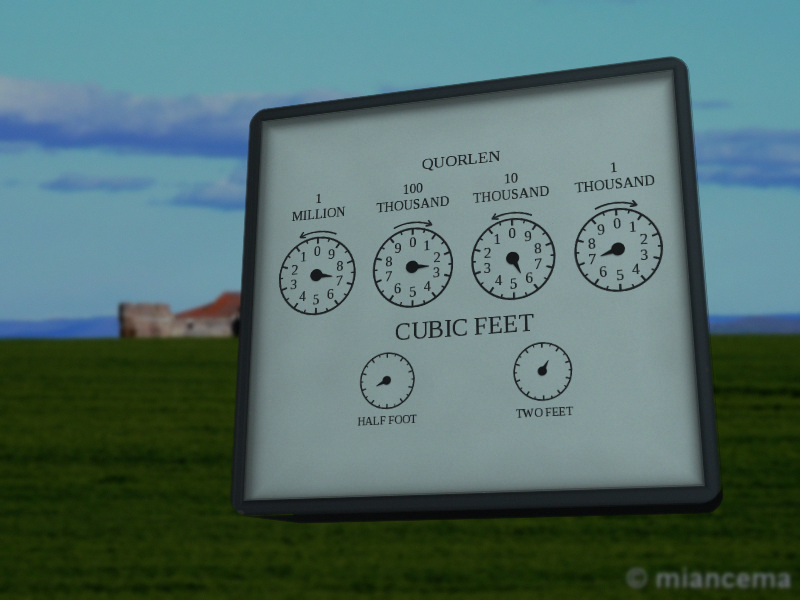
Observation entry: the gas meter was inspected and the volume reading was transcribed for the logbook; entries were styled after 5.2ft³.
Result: 725700ft³
